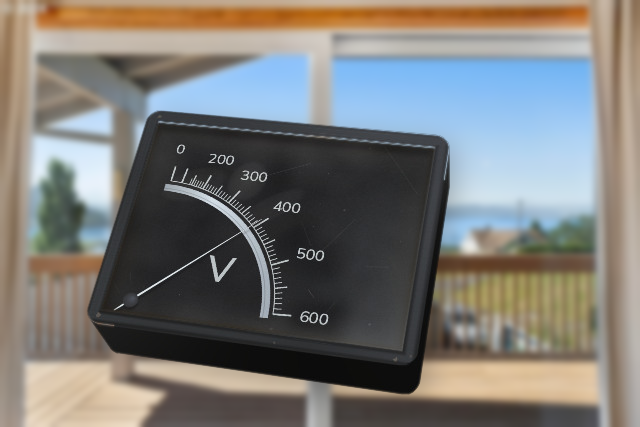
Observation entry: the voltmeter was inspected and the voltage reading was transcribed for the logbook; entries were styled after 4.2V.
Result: 400V
